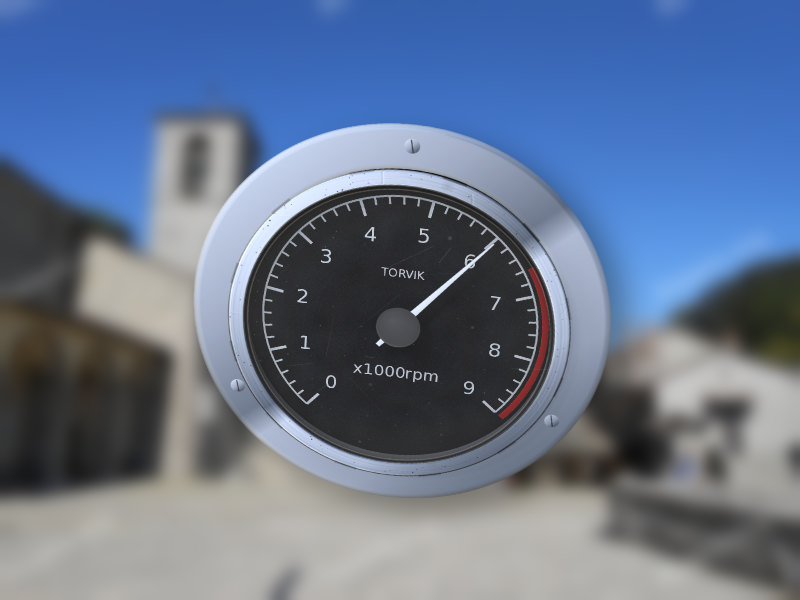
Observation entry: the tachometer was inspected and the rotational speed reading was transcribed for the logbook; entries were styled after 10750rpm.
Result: 6000rpm
